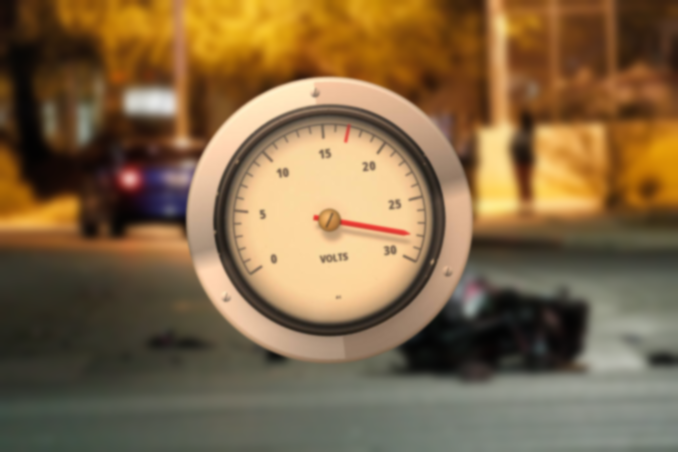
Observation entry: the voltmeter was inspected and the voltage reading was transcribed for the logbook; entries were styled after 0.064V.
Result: 28V
